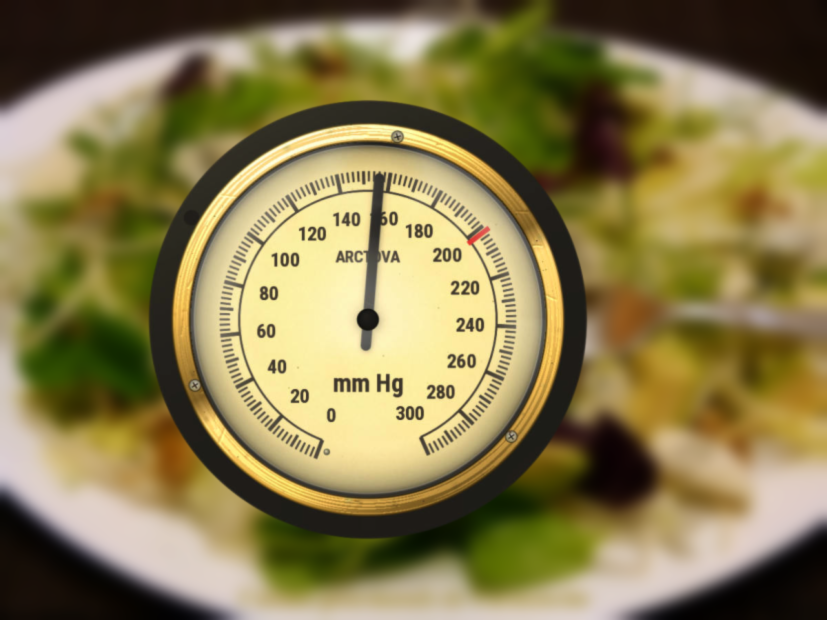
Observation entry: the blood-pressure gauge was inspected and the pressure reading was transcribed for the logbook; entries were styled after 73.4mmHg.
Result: 156mmHg
